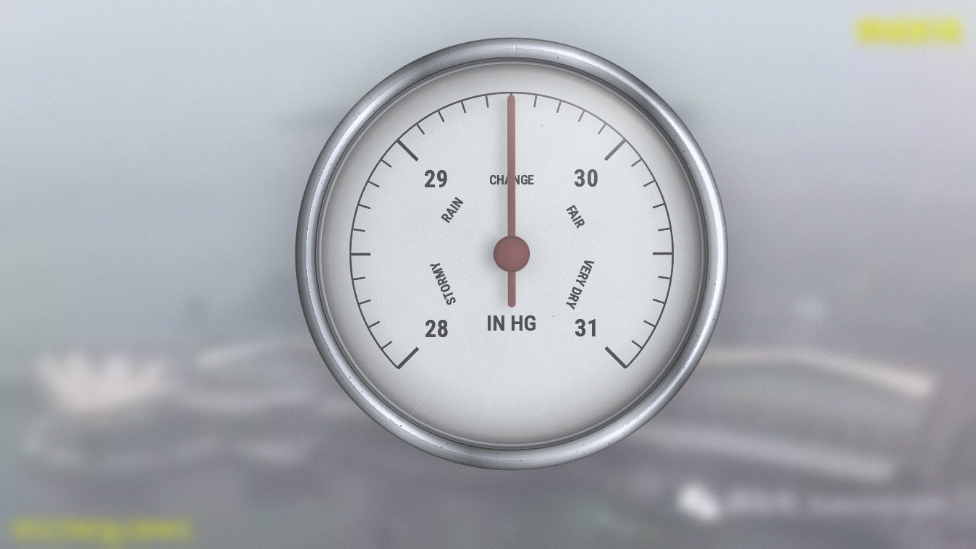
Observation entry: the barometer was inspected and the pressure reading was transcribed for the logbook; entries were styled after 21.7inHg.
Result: 29.5inHg
